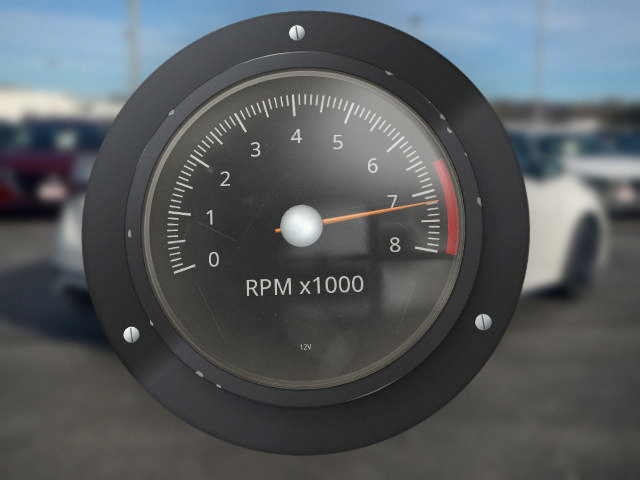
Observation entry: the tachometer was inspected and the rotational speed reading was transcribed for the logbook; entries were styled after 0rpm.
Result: 7200rpm
